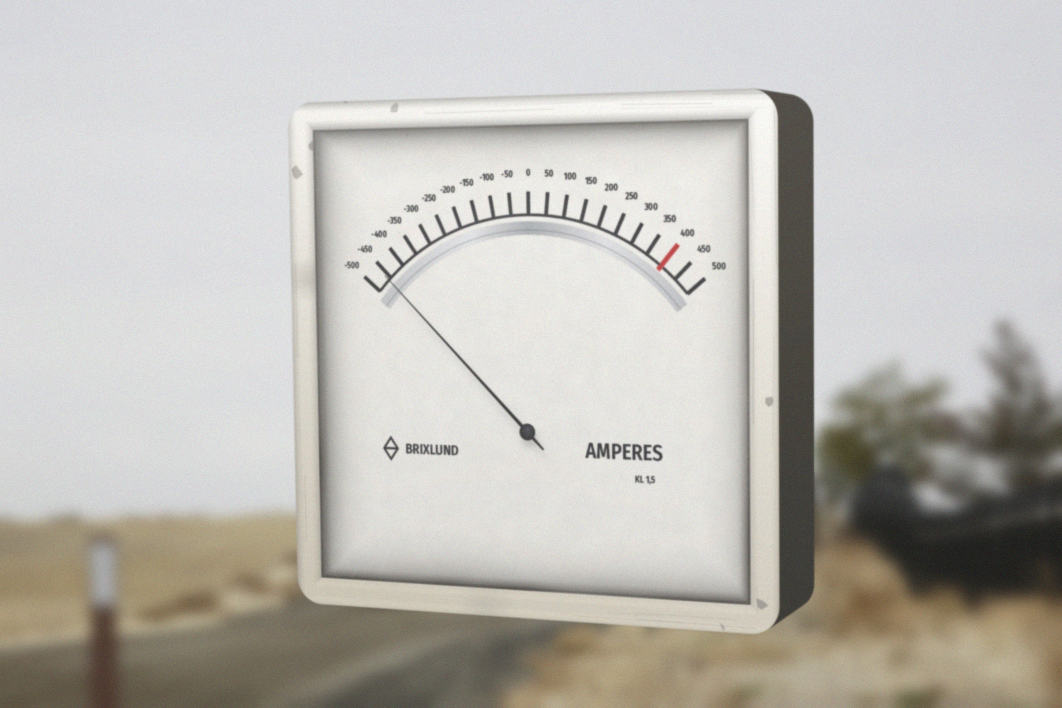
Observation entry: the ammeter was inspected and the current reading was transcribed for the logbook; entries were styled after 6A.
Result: -450A
